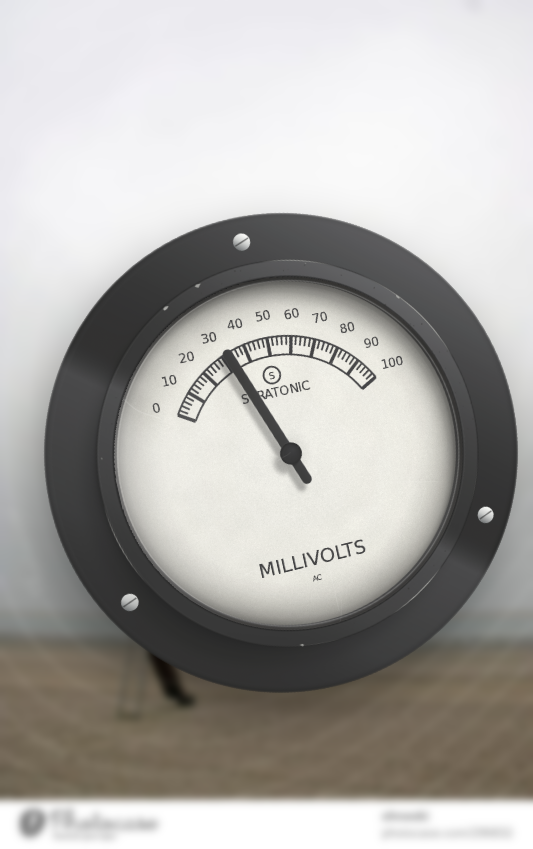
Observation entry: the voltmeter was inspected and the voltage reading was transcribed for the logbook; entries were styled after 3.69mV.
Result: 32mV
